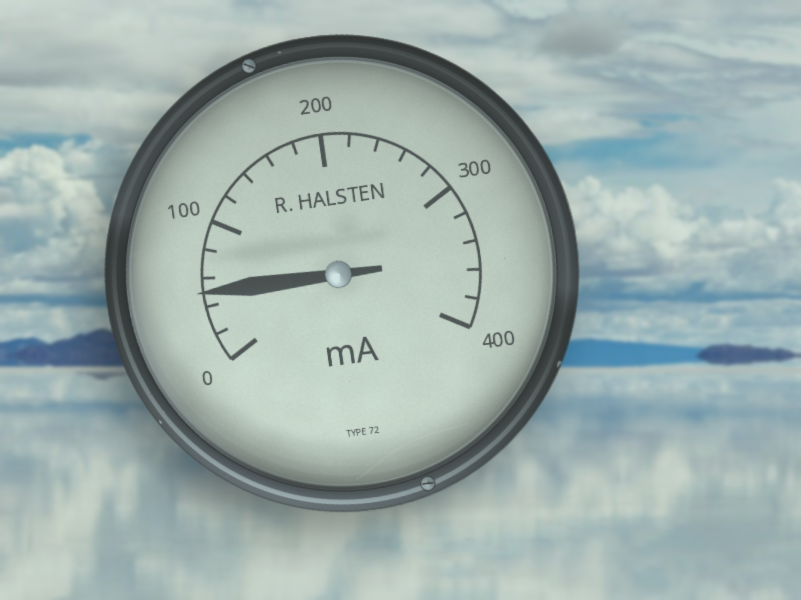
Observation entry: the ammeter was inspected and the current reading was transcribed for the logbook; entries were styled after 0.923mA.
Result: 50mA
